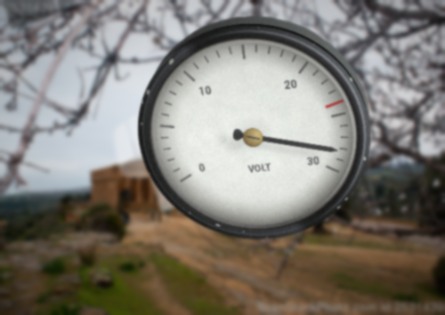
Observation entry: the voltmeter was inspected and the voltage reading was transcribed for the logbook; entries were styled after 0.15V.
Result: 28V
